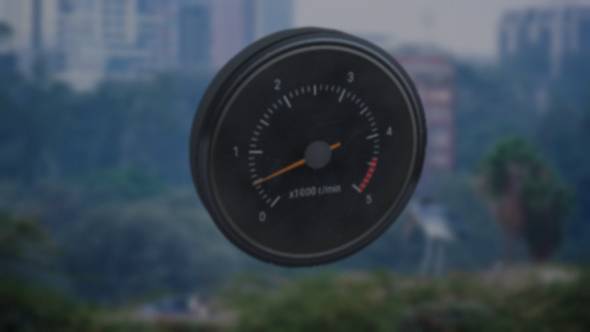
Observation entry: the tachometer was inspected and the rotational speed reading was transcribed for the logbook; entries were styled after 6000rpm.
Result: 500rpm
